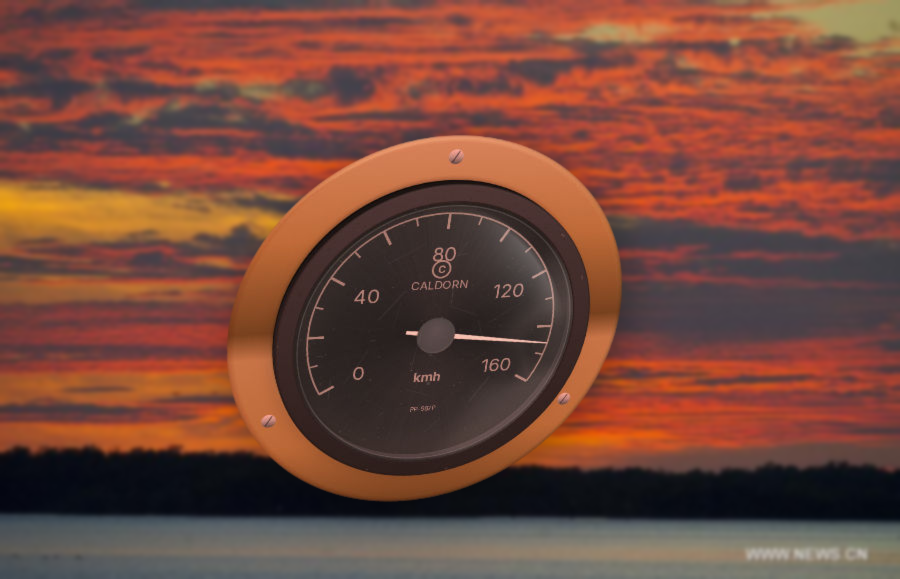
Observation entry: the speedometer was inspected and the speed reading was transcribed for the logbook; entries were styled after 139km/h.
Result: 145km/h
